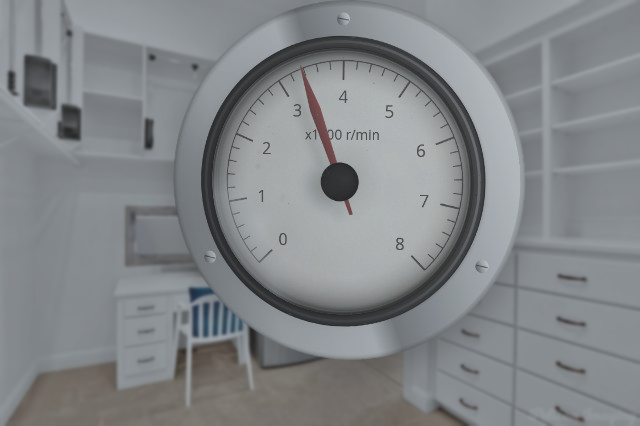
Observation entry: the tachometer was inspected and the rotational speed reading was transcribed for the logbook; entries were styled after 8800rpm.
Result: 3400rpm
